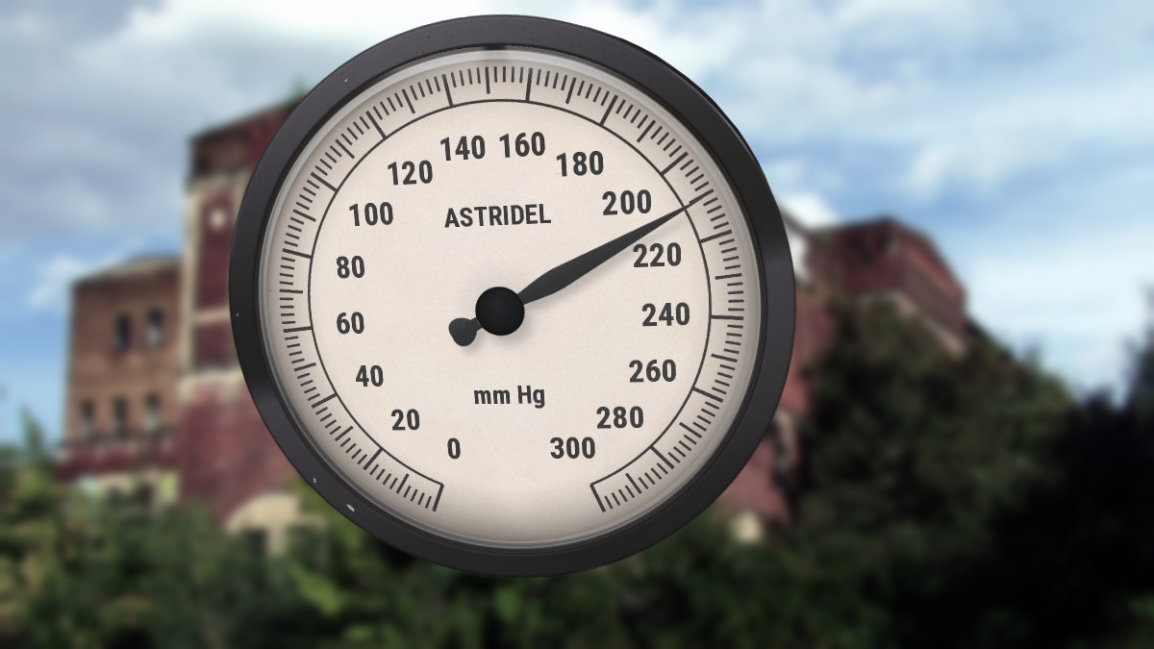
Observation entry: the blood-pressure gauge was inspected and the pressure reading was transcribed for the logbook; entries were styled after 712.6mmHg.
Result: 210mmHg
